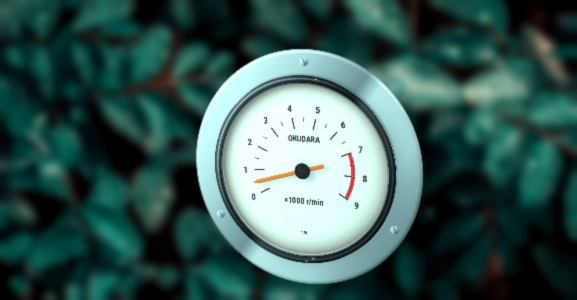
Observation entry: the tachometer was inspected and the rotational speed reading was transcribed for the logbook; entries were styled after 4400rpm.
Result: 500rpm
